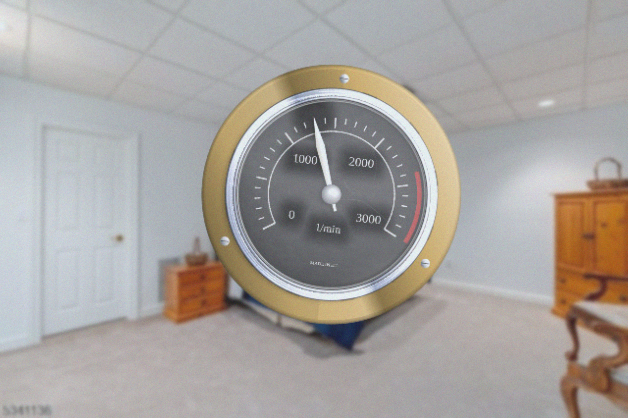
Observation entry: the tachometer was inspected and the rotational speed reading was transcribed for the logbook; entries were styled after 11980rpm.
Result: 1300rpm
